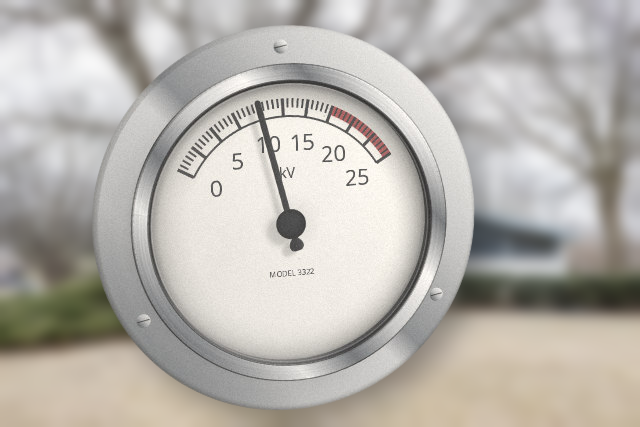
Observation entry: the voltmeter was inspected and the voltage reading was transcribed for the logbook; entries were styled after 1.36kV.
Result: 10kV
